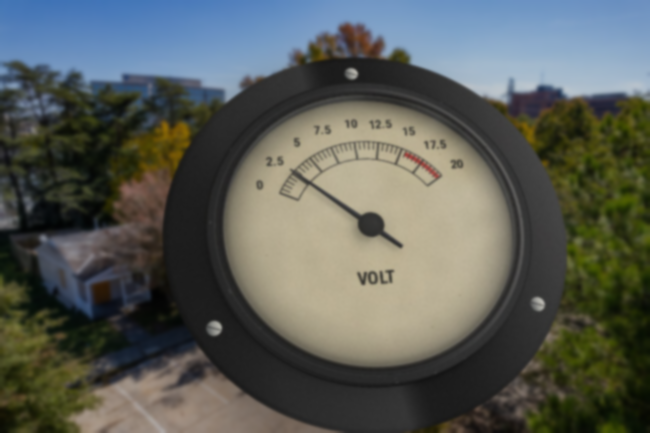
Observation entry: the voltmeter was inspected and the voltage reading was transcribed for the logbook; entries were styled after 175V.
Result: 2.5V
